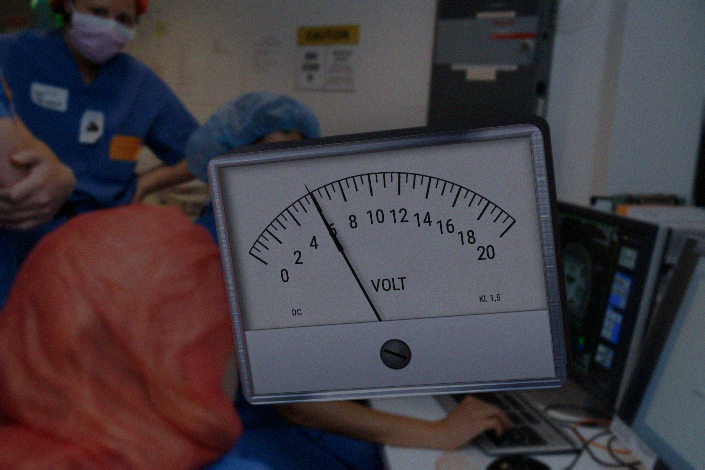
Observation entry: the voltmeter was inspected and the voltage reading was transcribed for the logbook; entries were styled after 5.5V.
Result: 6V
